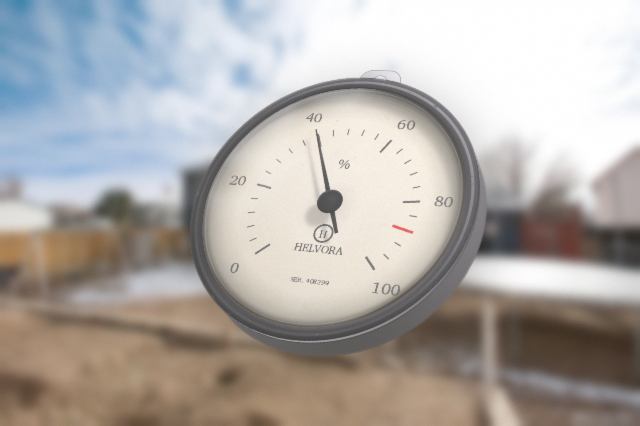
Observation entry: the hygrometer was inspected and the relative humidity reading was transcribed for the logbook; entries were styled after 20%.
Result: 40%
